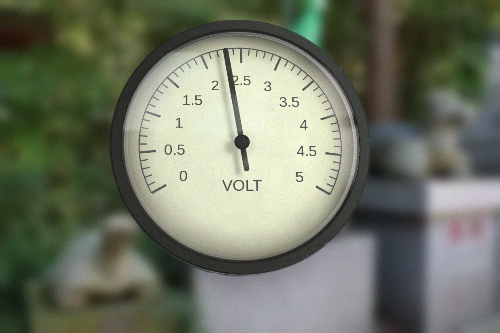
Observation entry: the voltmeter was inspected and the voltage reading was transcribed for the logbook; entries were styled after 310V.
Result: 2.3V
